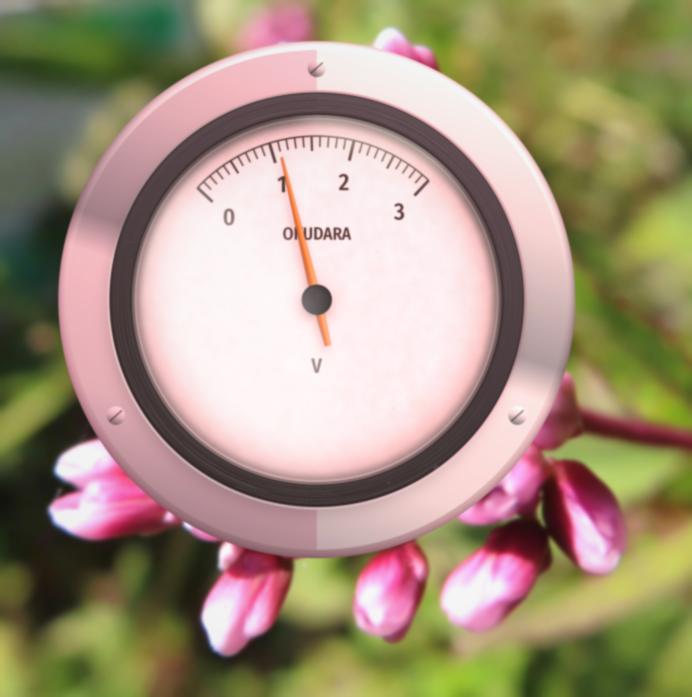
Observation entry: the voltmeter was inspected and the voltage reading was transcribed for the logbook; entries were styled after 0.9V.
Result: 1.1V
